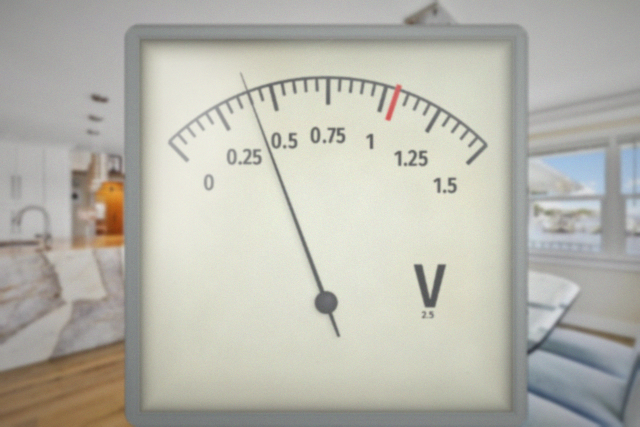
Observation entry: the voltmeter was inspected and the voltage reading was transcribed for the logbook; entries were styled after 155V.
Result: 0.4V
